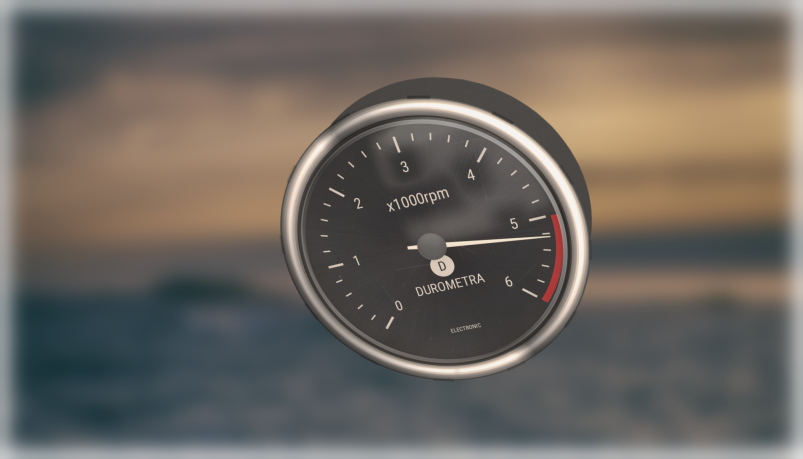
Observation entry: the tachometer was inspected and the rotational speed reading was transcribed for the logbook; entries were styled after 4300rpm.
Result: 5200rpm
